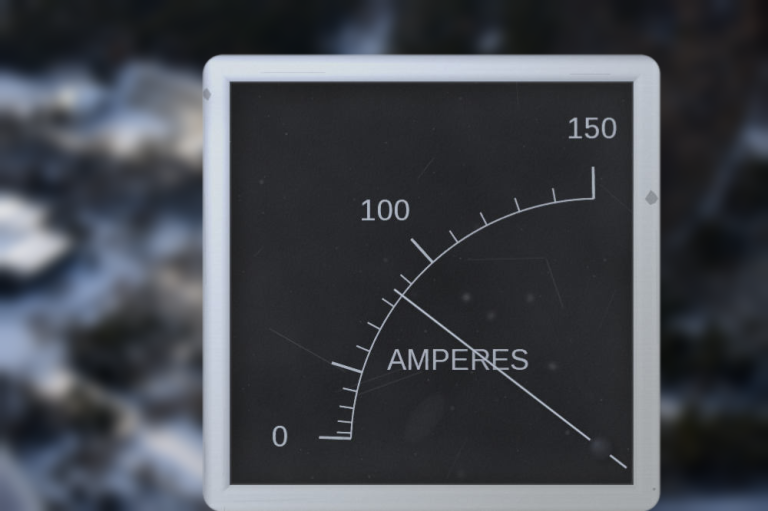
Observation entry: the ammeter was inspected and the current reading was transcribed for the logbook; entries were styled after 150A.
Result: 85A
